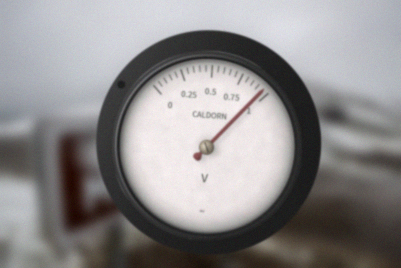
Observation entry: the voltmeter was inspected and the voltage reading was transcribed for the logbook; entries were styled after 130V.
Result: 0.95V
